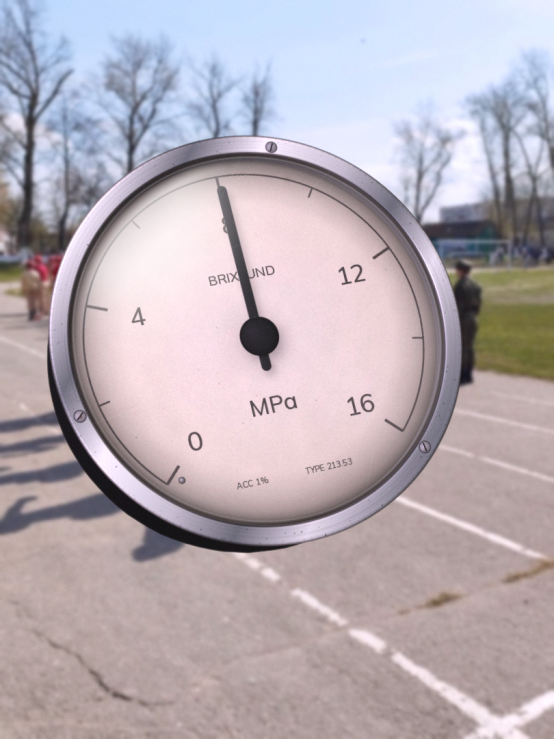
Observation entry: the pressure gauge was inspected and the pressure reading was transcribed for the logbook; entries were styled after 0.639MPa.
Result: 8MPa
